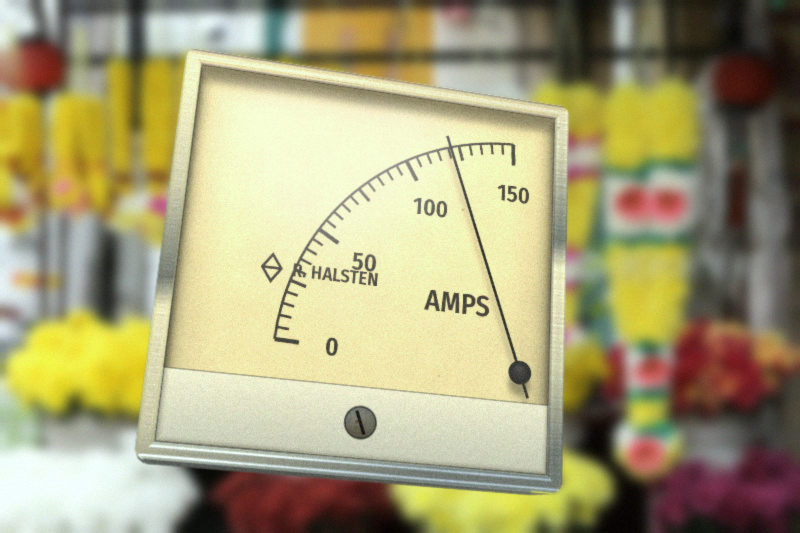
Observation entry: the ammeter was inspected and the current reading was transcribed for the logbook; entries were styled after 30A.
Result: 120A
